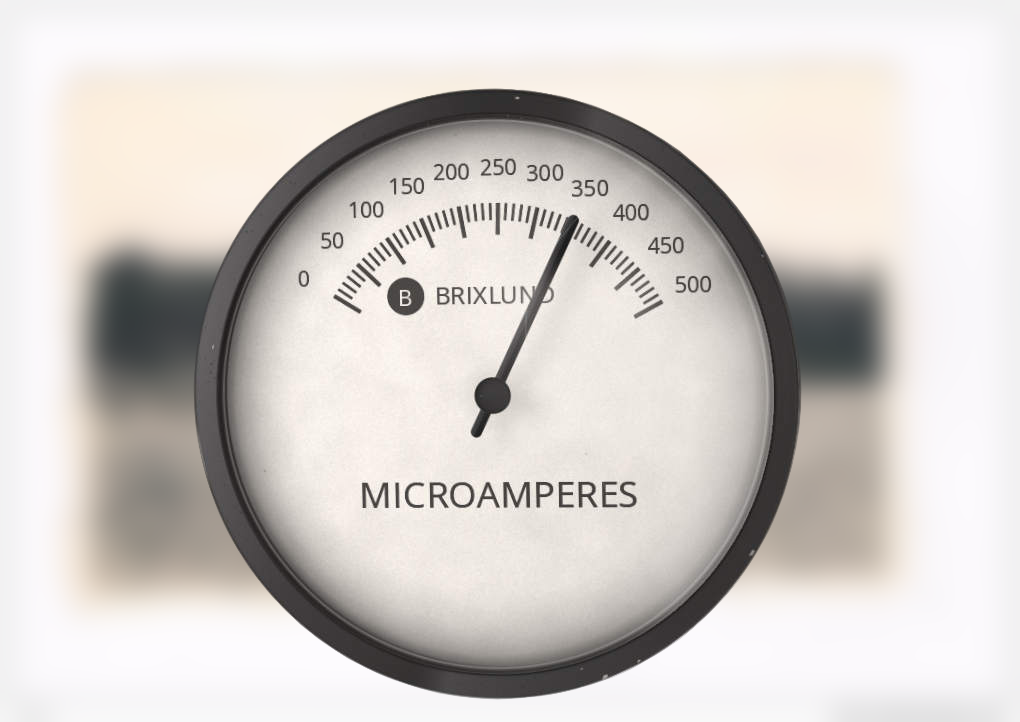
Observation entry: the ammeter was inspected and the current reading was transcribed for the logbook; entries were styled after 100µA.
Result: 350µA
